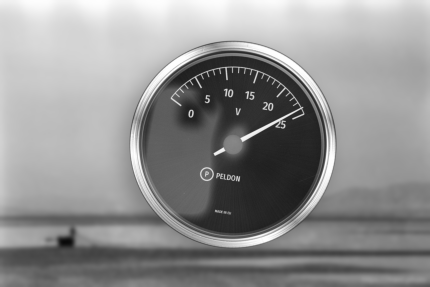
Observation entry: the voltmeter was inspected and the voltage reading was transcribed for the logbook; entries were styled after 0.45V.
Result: 24V
